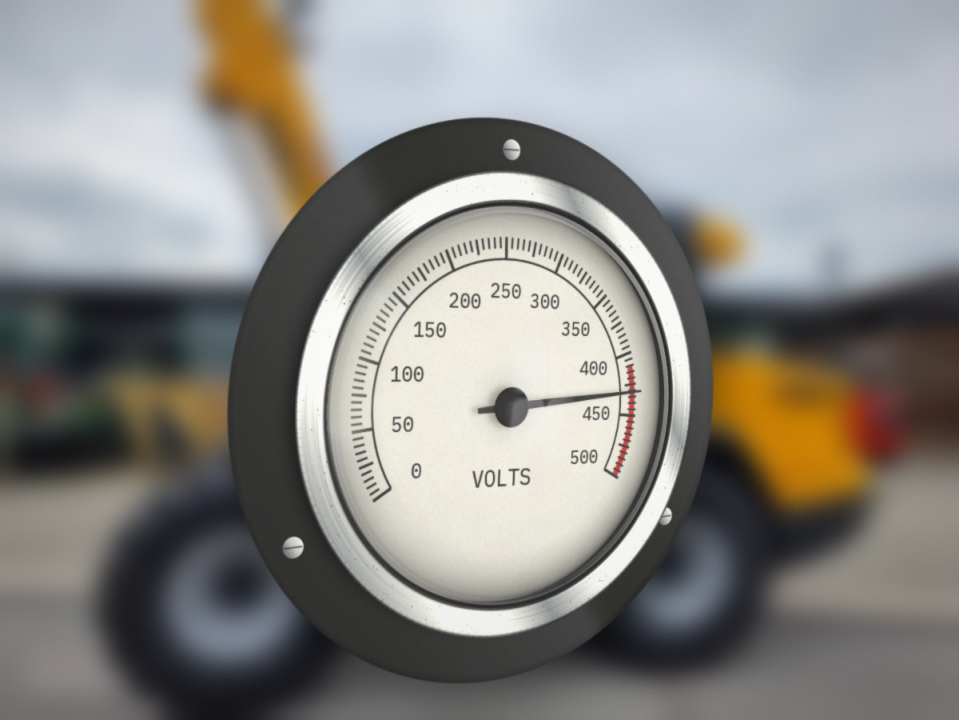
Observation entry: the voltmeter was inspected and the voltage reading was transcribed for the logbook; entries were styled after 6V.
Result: 430V
